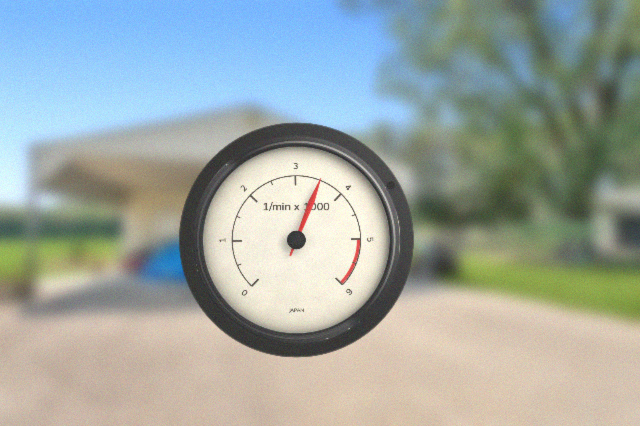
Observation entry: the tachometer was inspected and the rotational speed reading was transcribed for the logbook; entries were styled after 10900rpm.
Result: 3500rpm
